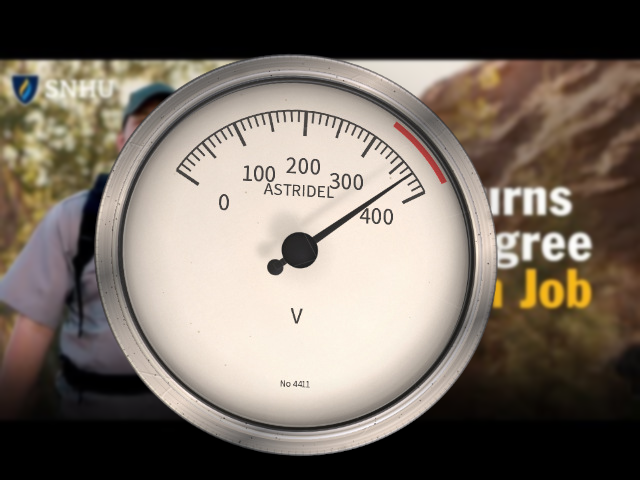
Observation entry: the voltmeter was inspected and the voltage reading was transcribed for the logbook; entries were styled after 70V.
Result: 370V
